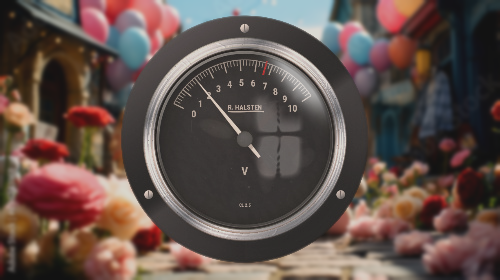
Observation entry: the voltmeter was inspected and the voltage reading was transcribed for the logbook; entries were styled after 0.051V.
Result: 2V
